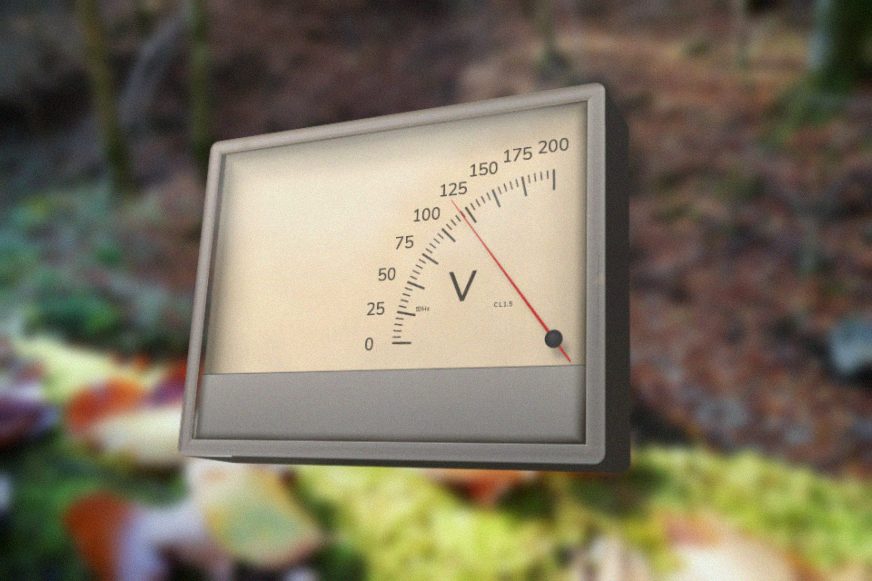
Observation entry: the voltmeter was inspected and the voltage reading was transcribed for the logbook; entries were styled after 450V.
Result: 120V
